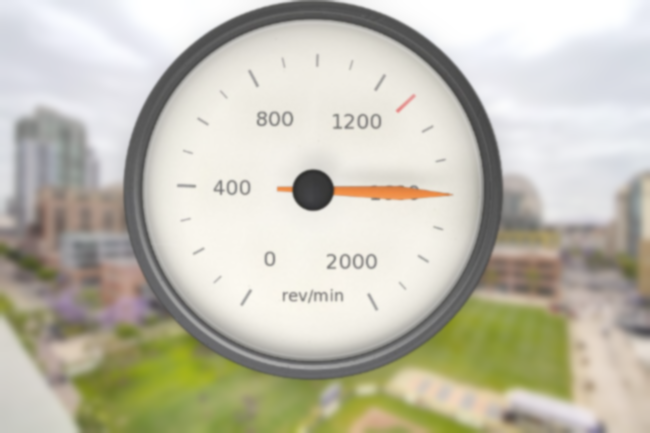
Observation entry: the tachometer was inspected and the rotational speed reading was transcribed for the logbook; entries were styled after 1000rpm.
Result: 1600rpm
